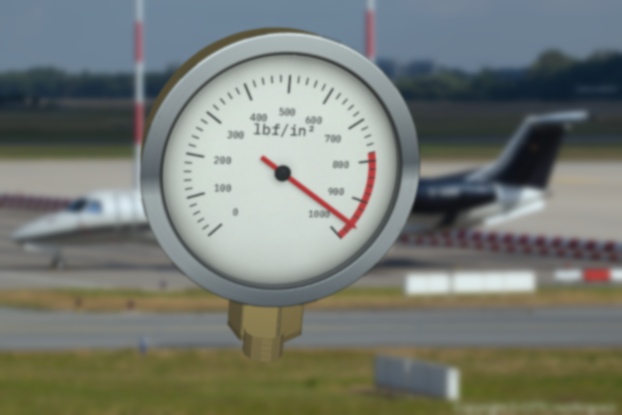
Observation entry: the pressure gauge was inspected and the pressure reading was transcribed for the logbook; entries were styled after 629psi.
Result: 960psi
